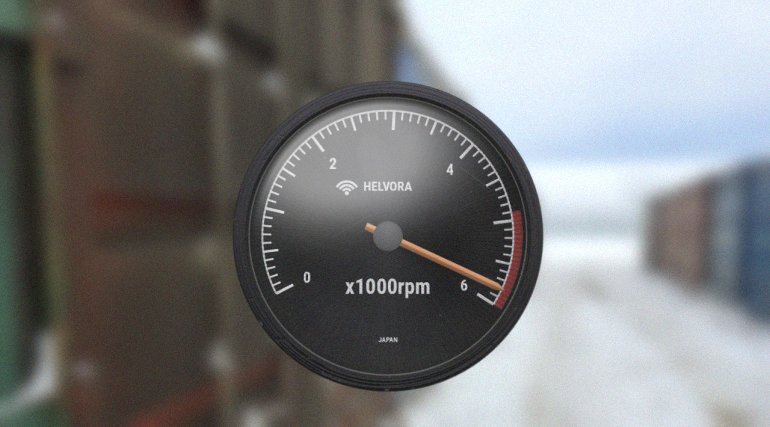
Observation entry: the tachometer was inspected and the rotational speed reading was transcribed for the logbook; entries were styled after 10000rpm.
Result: 5800rpm
